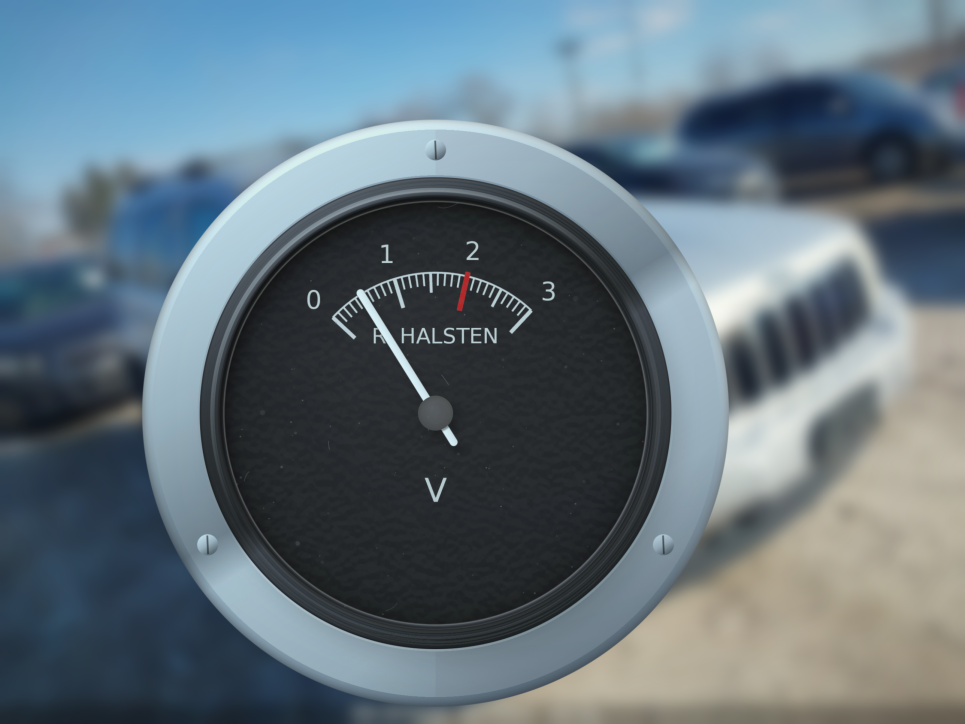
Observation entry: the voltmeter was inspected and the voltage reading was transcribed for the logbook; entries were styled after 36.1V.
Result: 0.5V
